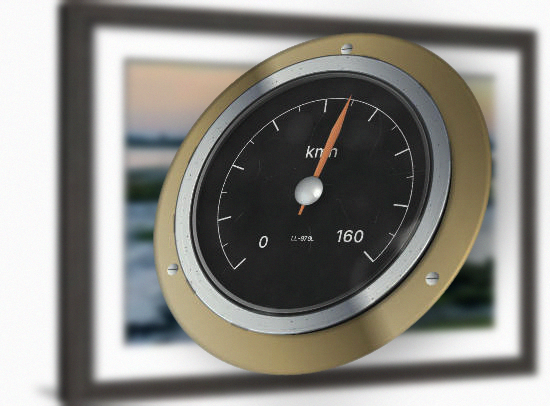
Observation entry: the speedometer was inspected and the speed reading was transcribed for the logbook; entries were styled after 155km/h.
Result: 90km/h
